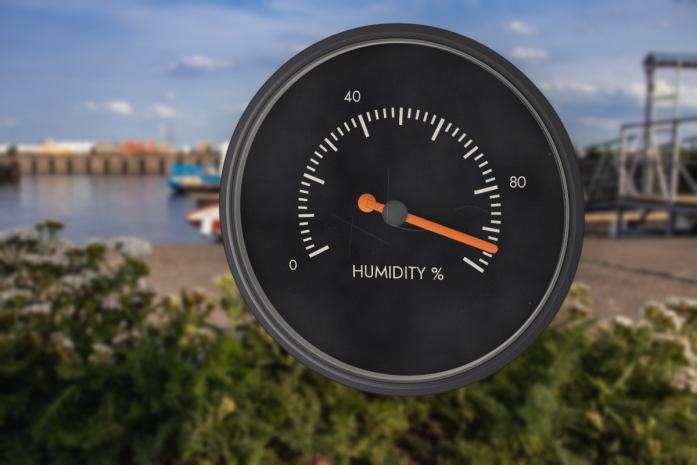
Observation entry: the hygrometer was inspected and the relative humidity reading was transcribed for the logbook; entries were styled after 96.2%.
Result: 94%
